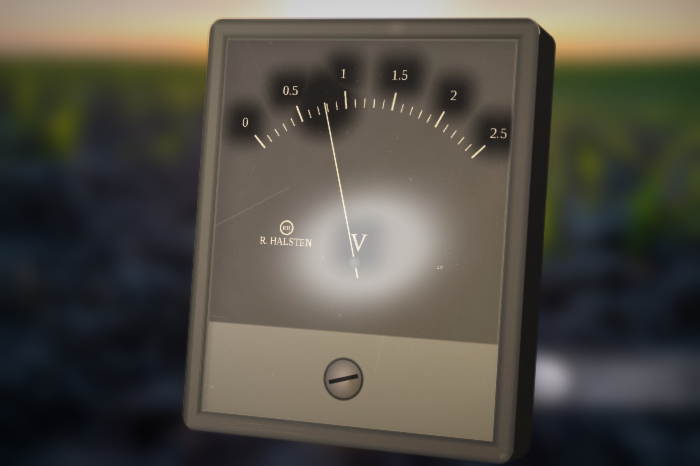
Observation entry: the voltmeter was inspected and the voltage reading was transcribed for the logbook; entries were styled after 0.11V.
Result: 0.8V
